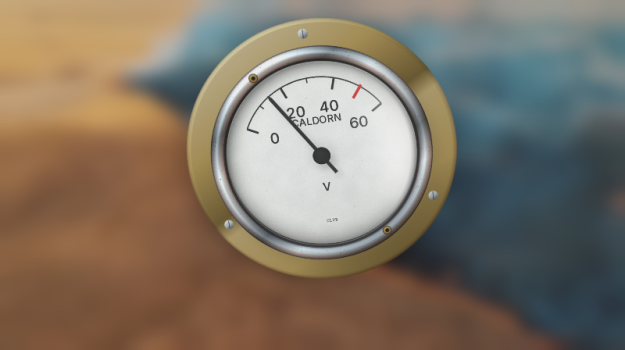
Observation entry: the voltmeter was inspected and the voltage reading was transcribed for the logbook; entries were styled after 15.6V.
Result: 15V
